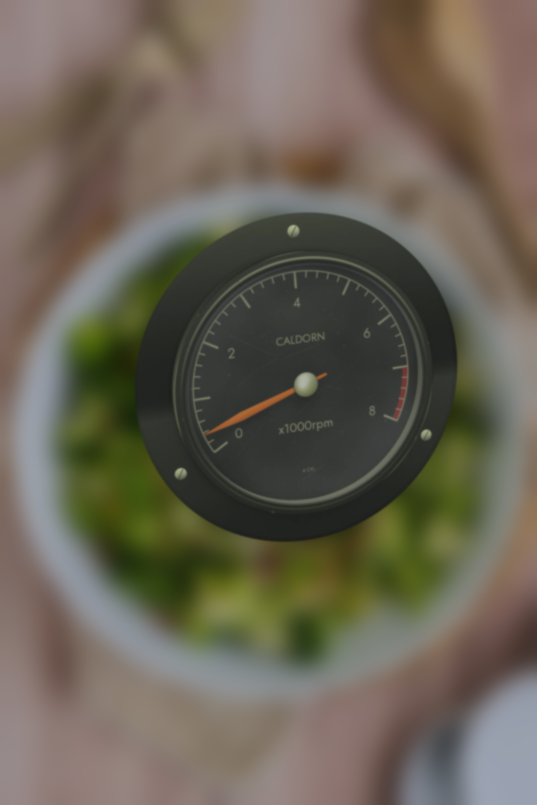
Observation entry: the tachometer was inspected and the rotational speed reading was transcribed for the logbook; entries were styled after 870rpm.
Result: 400rpm
